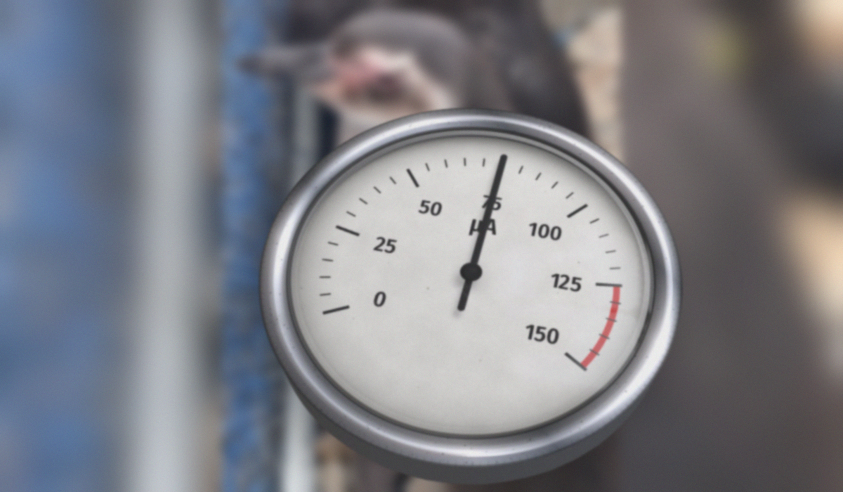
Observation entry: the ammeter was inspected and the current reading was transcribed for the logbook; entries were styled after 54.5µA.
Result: 75µA
